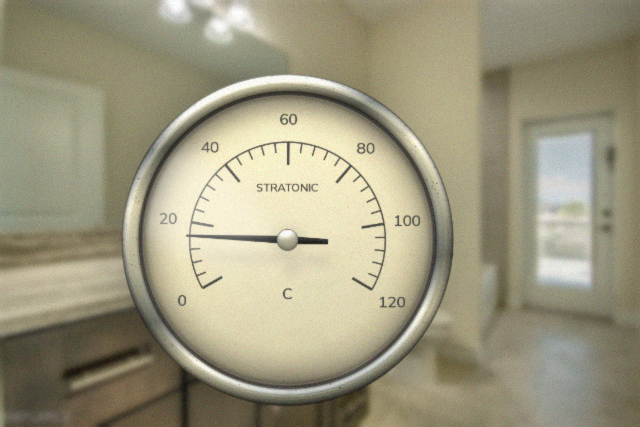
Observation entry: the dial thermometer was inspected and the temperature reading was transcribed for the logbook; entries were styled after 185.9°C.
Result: 16°C
